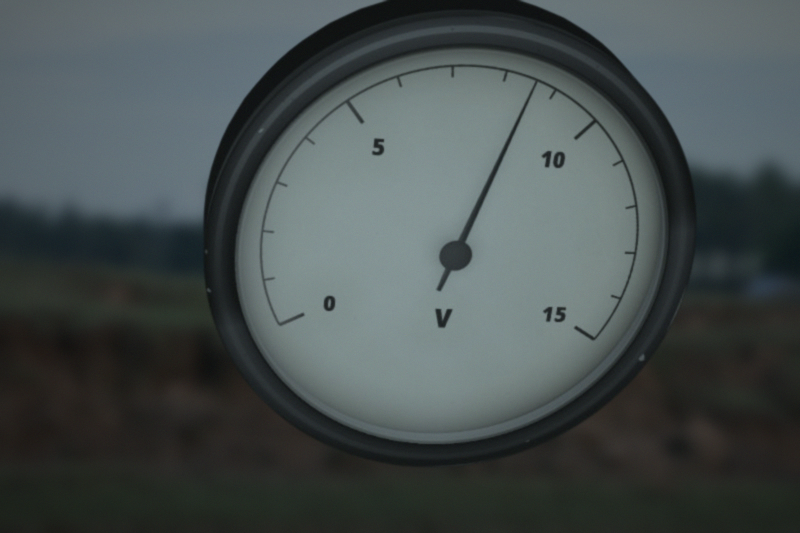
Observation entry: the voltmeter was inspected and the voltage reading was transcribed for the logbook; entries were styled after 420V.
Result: 8.5V
